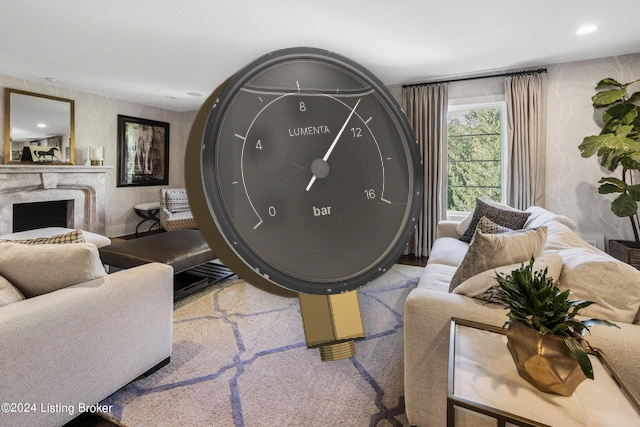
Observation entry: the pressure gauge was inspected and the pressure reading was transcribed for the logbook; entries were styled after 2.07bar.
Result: 11bar
